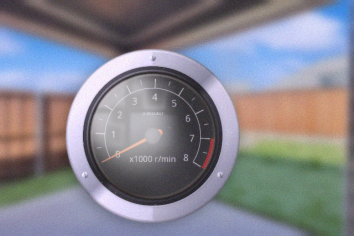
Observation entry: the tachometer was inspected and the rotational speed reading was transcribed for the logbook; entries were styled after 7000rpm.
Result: 0rpm
